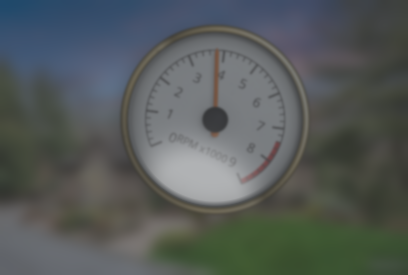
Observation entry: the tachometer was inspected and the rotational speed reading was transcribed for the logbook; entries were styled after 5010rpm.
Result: 3800rpm
